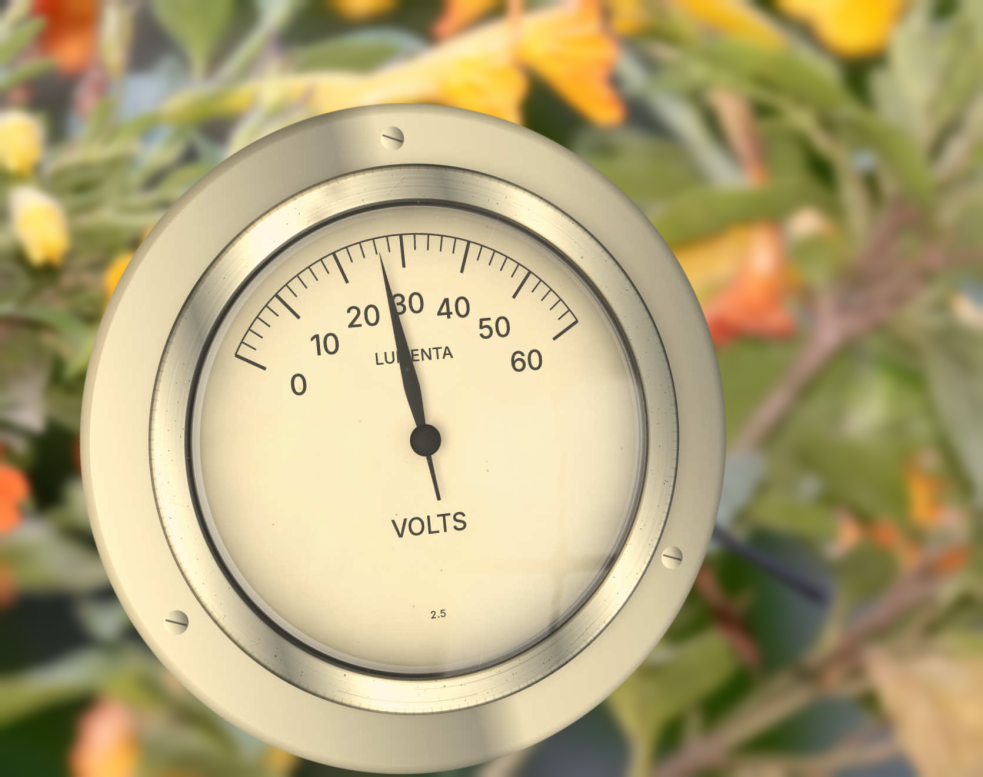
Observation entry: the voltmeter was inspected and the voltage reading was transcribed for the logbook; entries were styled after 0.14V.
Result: 26V
